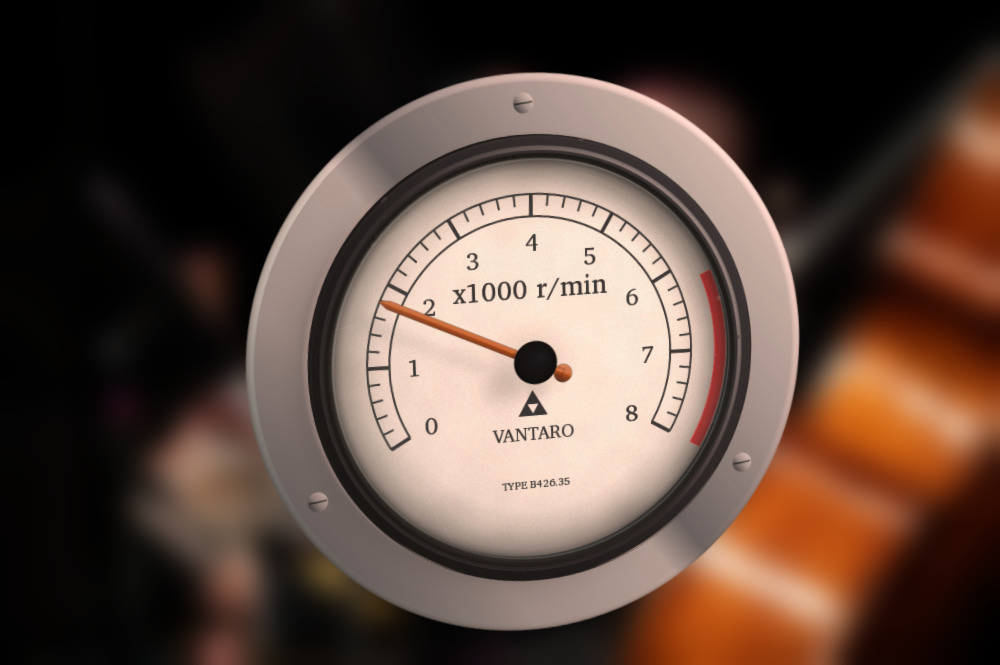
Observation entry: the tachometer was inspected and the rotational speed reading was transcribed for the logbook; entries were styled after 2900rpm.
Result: 1800rpm
